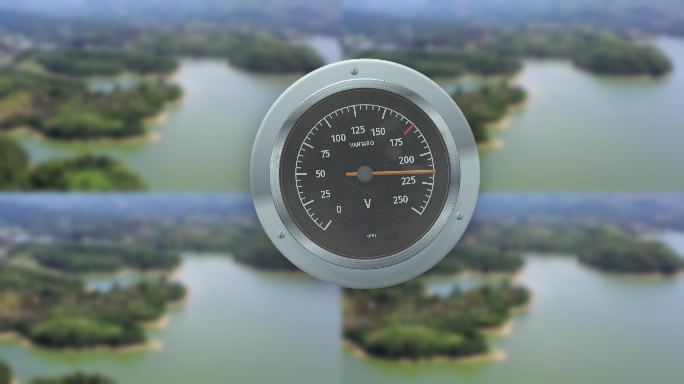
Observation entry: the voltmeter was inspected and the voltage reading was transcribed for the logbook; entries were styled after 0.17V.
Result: 215V
